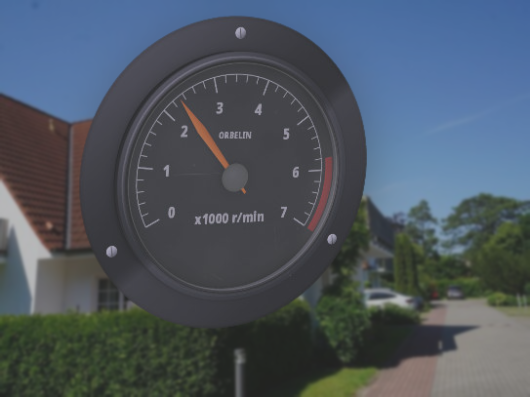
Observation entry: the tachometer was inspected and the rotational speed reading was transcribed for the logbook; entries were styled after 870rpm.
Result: 2300rpm
